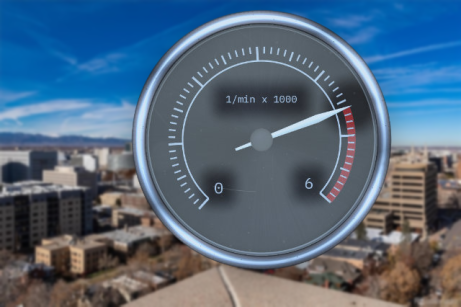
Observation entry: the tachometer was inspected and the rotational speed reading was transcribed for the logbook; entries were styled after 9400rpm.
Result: 4600rpm
